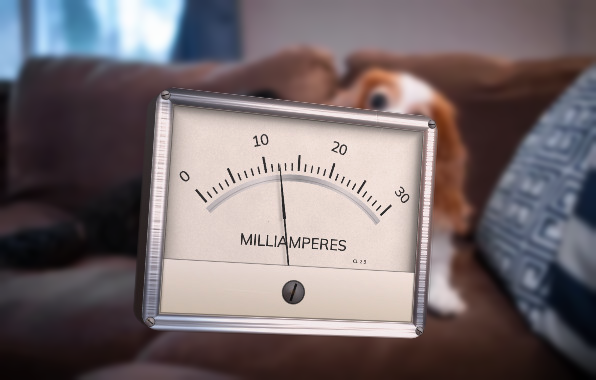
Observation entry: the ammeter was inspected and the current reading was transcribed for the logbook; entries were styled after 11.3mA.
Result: 12mA
